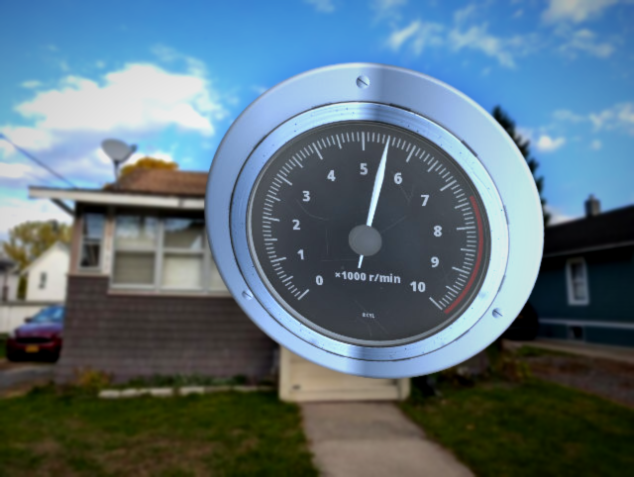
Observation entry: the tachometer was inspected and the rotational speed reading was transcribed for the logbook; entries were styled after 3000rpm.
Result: 5500rpm
